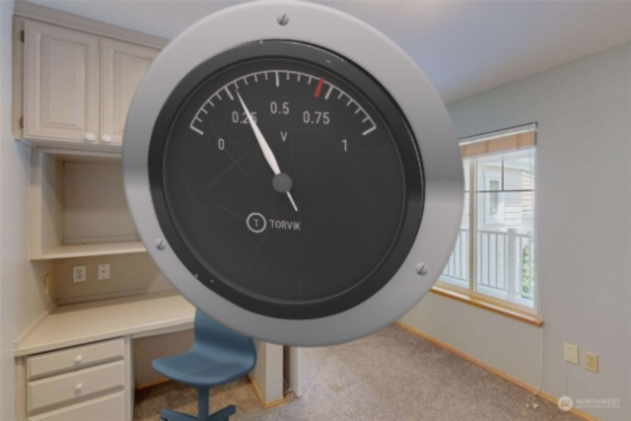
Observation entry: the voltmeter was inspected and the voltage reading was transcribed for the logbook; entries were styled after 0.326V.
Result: 0.3V
